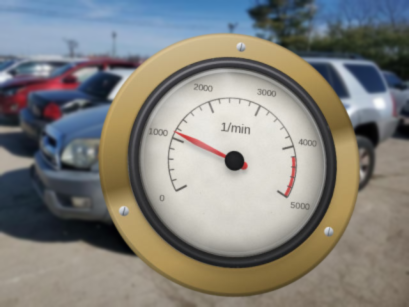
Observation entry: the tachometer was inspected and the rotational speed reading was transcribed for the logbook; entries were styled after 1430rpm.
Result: 1100rpm
